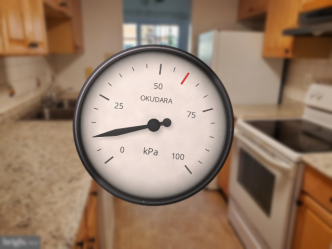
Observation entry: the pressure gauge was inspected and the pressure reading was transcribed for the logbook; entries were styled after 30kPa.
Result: 10kPa
